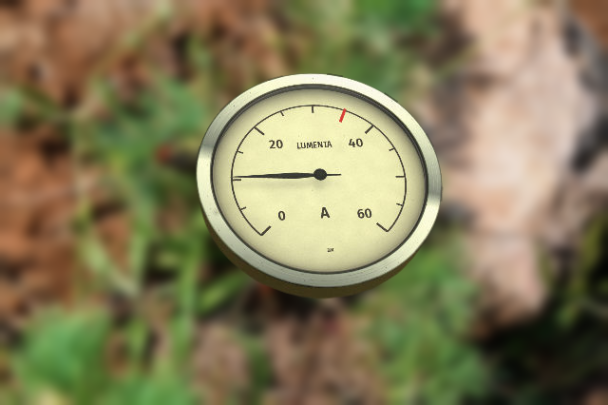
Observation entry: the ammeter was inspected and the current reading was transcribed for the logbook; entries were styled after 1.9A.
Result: 10A
